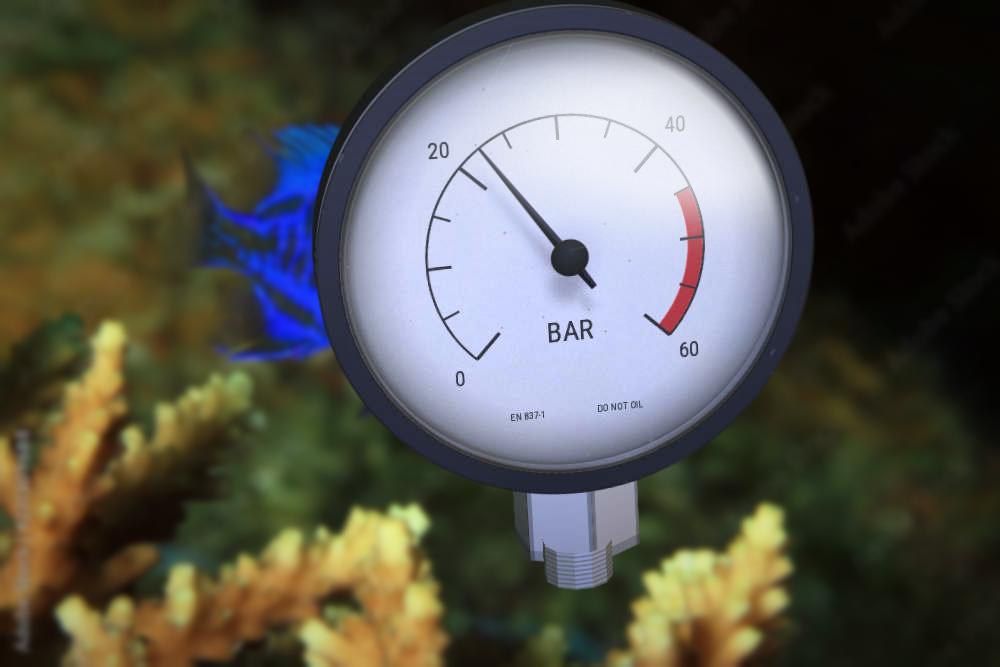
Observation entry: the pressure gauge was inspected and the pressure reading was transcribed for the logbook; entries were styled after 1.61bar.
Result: 22.5bar
